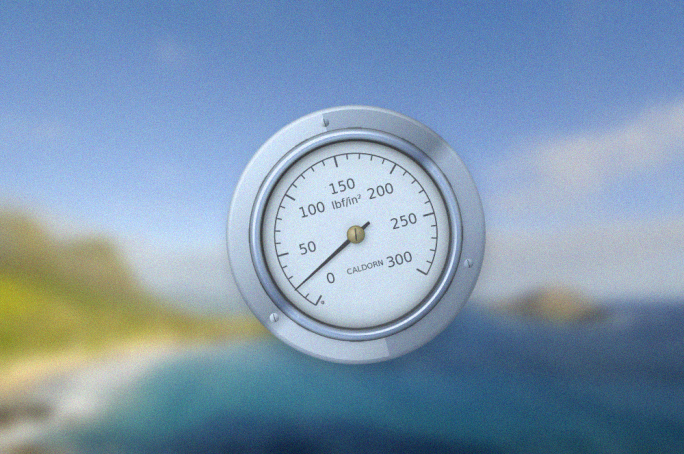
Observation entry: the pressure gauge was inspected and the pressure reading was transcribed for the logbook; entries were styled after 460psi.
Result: 20psi
